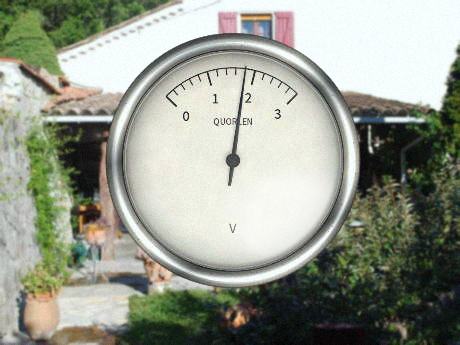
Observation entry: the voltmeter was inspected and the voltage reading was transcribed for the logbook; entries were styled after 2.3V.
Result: 1.8V
